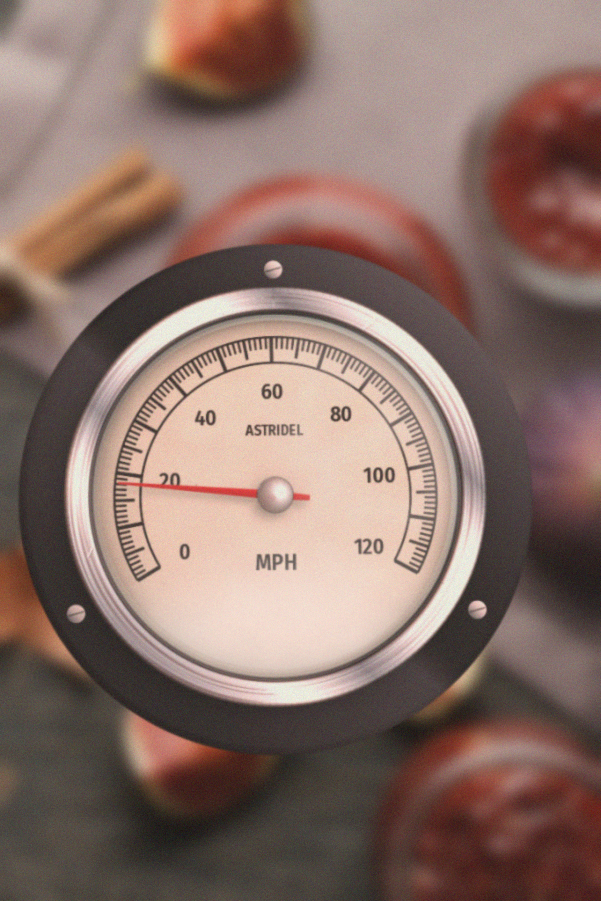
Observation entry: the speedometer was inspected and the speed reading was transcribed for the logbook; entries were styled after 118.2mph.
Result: 18mph
